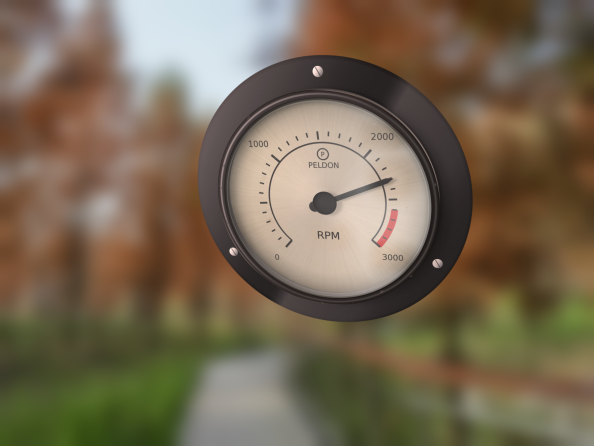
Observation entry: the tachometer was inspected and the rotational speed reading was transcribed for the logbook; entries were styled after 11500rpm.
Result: 2300rpm
